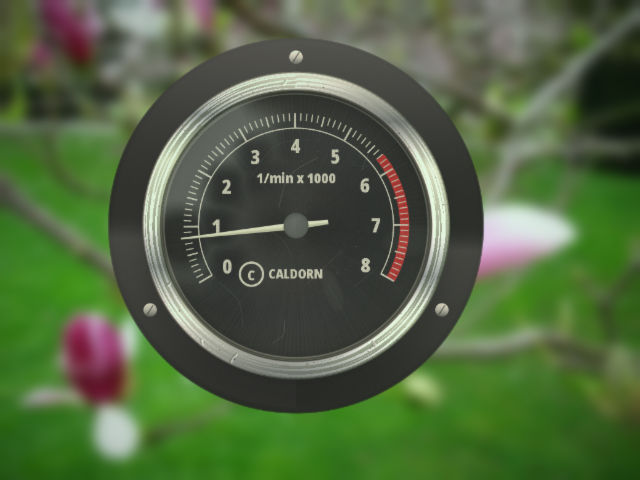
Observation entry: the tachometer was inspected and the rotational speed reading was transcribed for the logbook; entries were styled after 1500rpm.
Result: 800rpm
